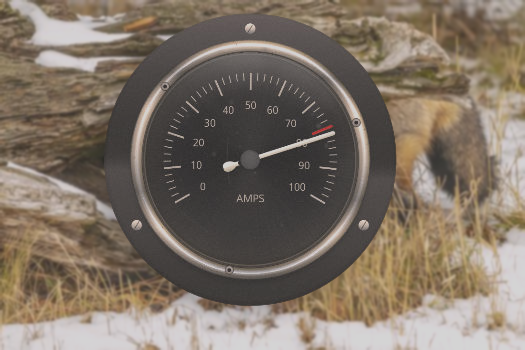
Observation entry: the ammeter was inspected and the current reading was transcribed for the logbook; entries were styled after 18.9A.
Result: 80A
